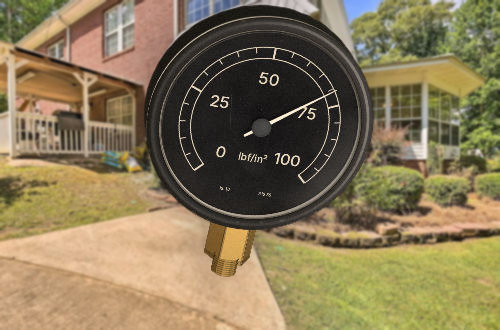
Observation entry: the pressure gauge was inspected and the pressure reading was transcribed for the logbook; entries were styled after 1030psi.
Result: 70psi
